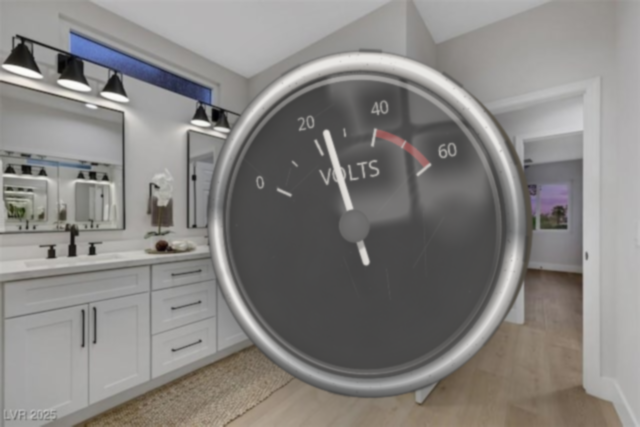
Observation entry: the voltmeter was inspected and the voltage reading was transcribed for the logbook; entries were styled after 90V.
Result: 25V
